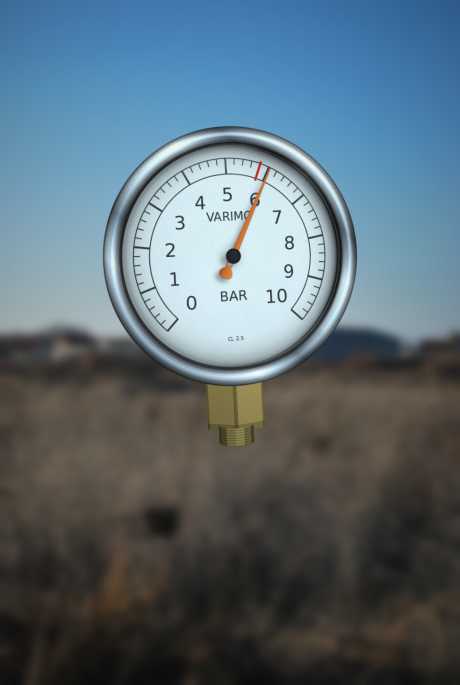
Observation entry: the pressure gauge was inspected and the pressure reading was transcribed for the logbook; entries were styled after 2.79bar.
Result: 6bar
